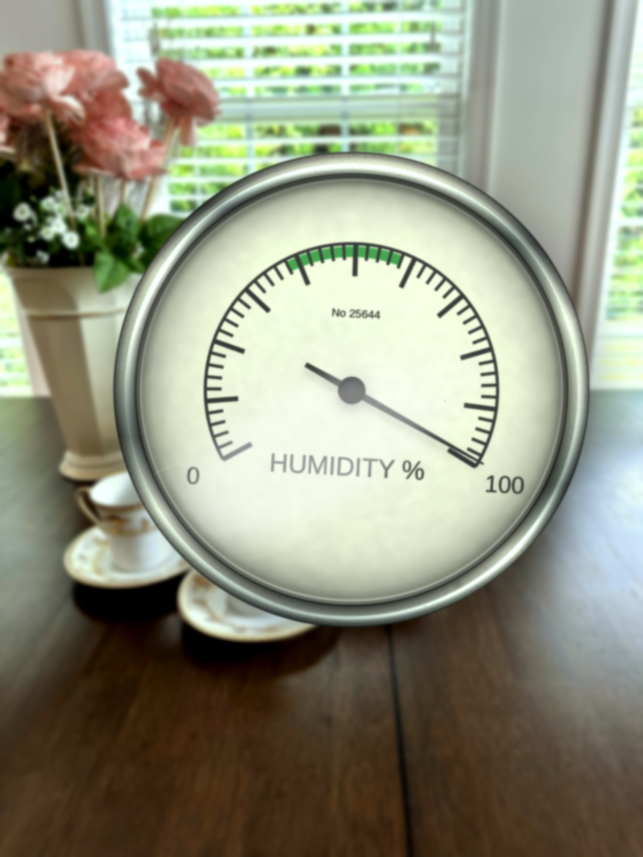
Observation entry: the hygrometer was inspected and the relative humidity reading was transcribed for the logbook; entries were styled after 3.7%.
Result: 99%
